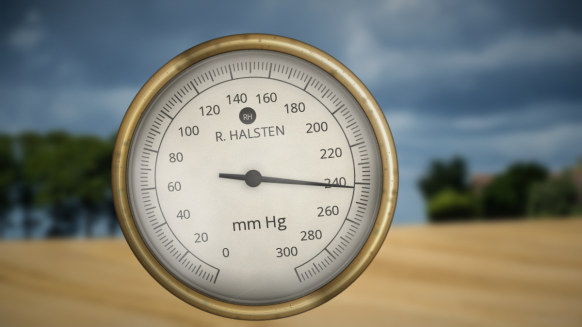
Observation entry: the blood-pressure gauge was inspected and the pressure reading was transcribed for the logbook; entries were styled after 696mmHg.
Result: 242mmHg
